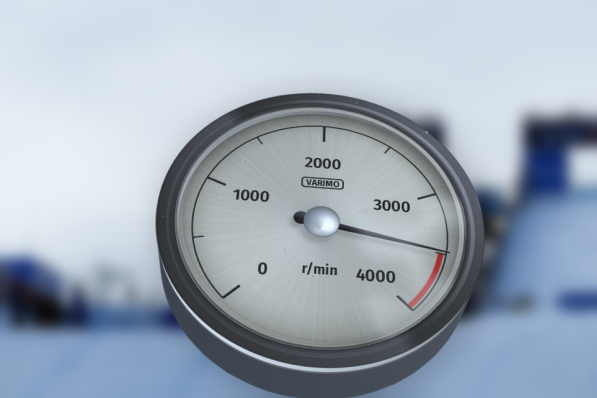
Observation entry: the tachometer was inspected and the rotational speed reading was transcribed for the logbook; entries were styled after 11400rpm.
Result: 3500rpm
